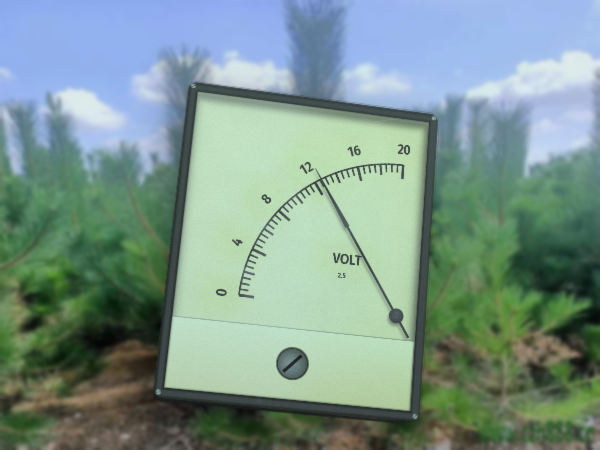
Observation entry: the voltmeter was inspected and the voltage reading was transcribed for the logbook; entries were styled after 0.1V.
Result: 12.5V
